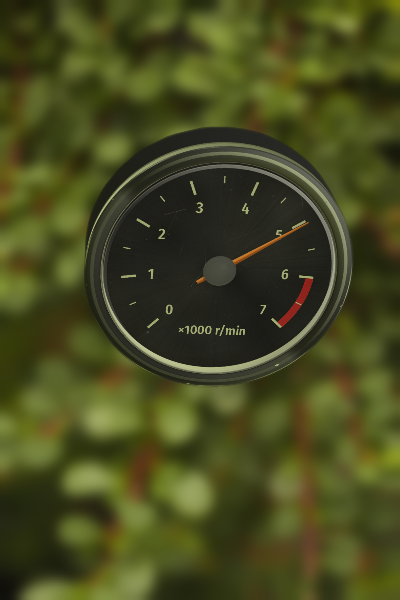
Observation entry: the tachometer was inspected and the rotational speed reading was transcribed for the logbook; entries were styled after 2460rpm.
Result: 5000rpm
